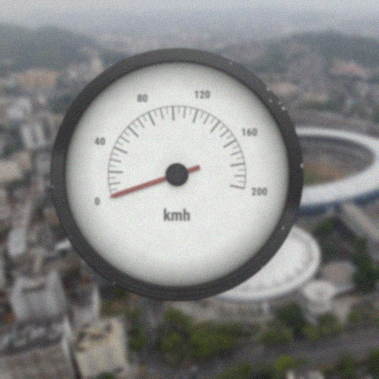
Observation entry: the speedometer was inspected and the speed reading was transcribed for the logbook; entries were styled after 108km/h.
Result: 0km/h
